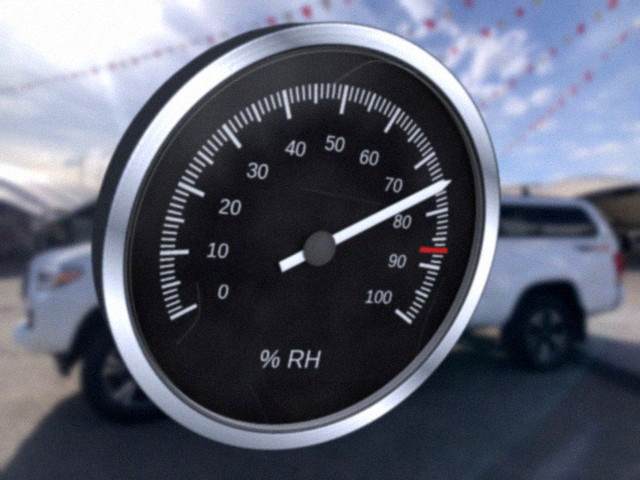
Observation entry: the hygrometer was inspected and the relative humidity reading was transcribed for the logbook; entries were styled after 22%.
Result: 75%
